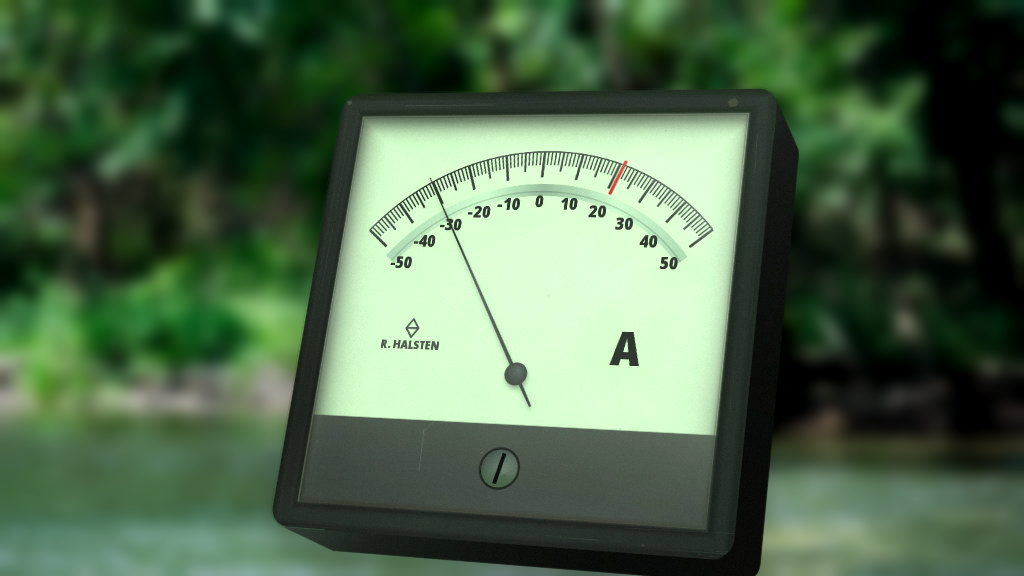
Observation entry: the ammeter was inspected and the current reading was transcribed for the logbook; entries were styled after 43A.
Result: -30A
